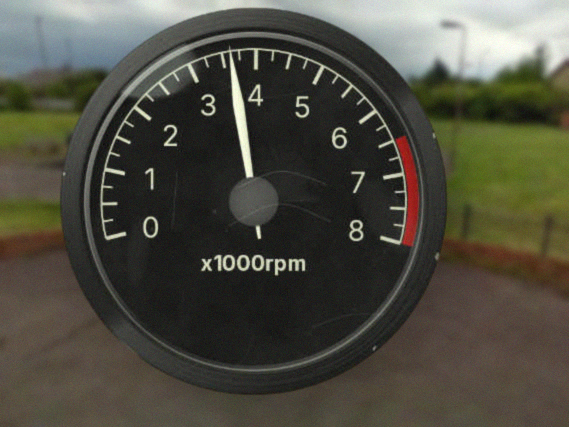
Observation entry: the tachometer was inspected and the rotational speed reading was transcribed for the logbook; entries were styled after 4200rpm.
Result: 3625rpm
